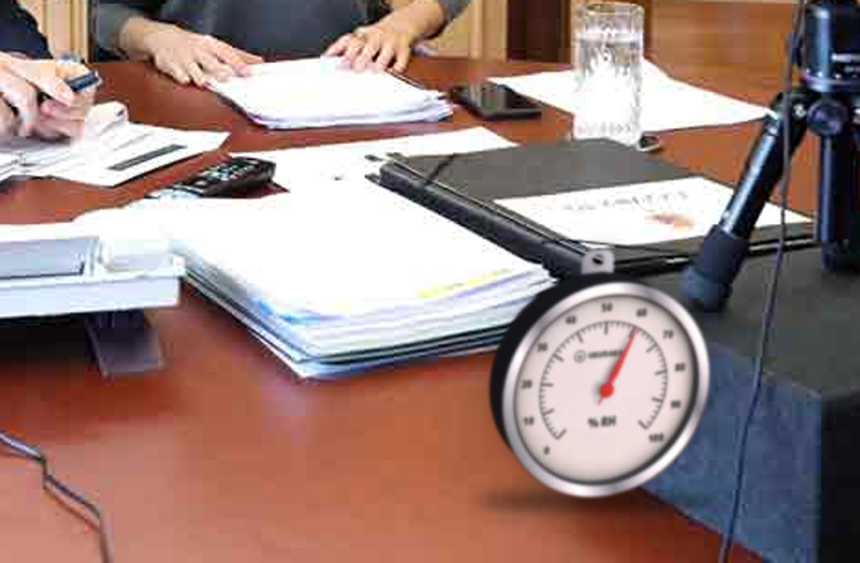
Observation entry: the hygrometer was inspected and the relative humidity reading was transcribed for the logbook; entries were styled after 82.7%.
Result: 60%
